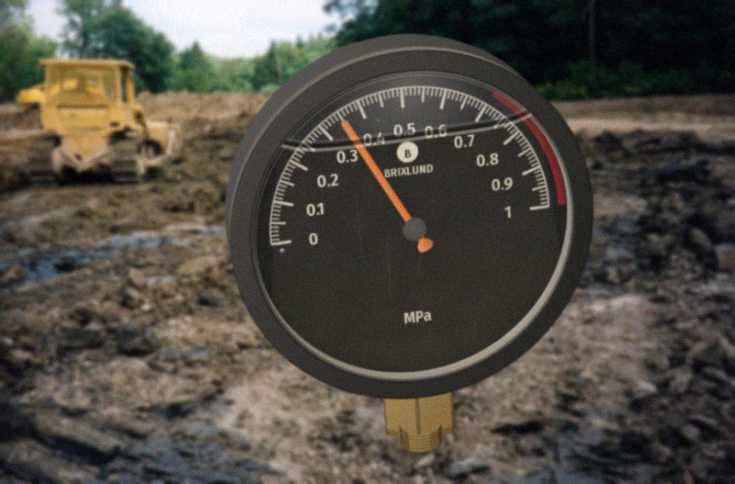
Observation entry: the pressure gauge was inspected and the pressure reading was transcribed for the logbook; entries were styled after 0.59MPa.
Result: 0.35MPa
